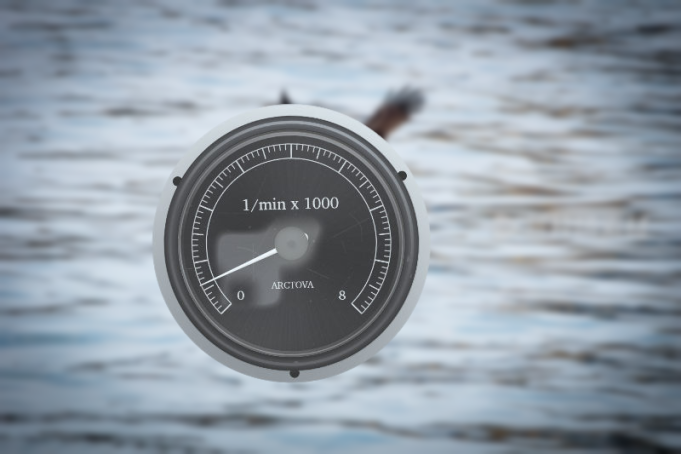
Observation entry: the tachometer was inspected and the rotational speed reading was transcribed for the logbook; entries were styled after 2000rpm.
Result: 600rpm
